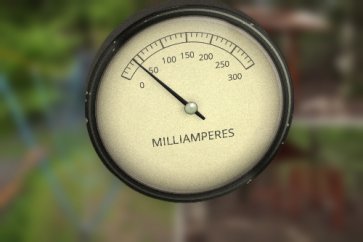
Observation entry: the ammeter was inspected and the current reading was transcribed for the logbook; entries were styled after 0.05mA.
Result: 40mA
